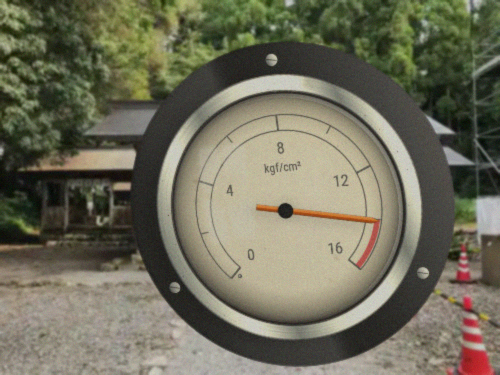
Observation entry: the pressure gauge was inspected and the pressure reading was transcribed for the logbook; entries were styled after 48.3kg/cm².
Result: 14kg/cm²
